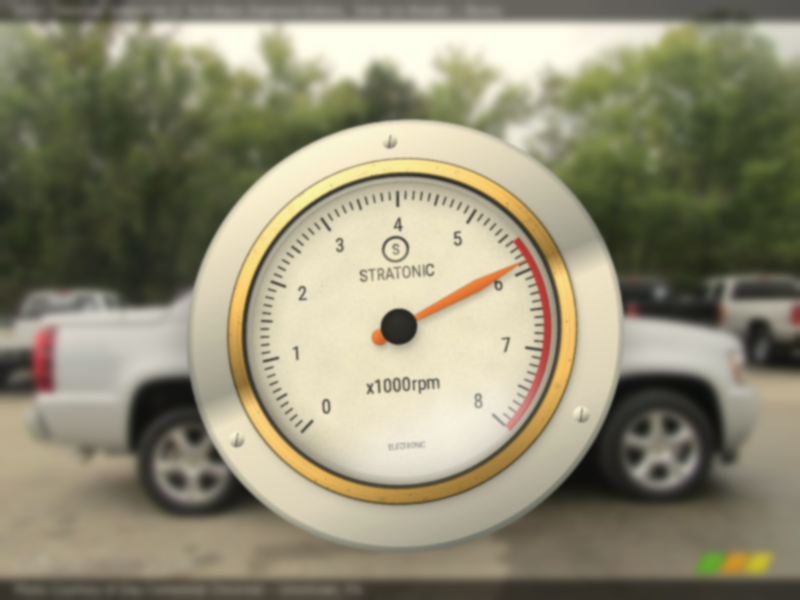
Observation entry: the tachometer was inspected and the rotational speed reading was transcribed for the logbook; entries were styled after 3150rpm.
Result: 5900rpm
